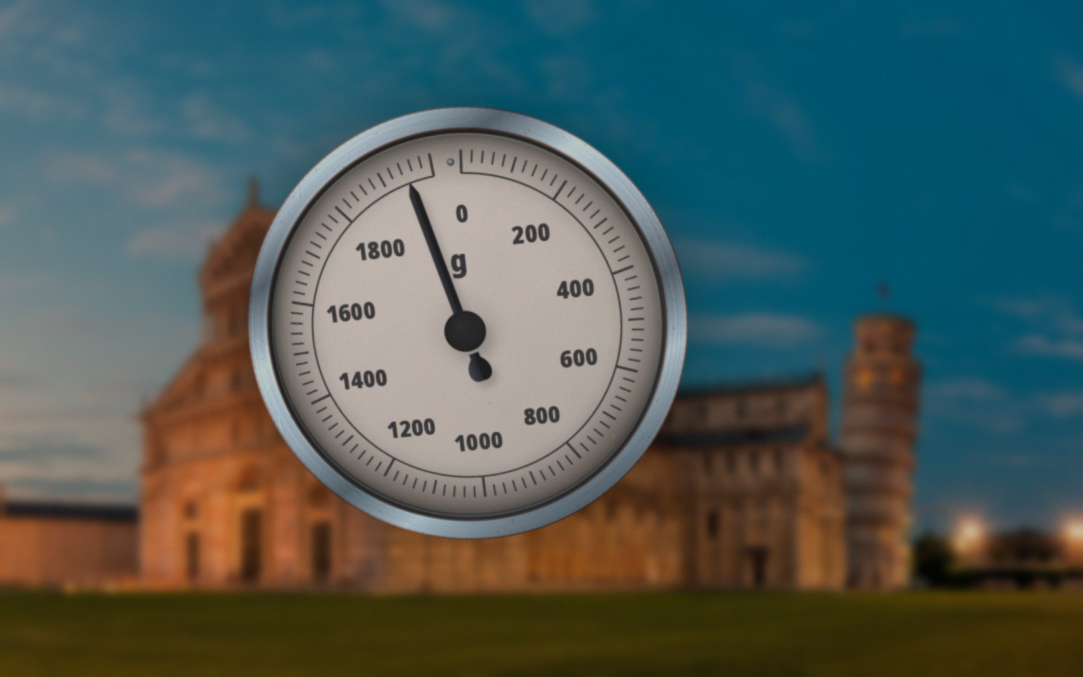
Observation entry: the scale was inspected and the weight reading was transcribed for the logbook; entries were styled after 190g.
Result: 1950g
